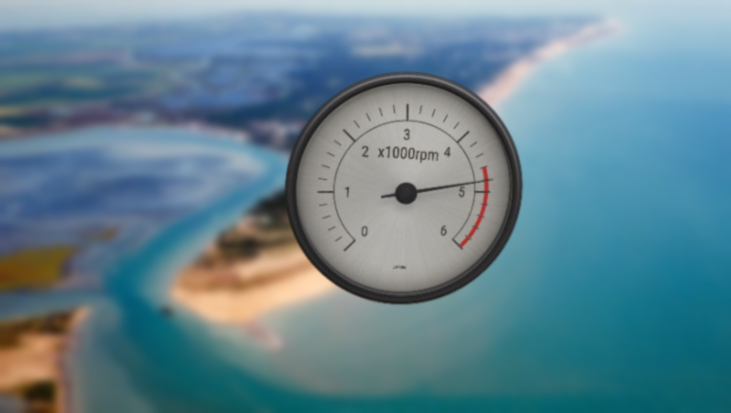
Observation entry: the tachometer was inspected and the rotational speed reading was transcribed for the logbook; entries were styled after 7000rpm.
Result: 4800rpm
